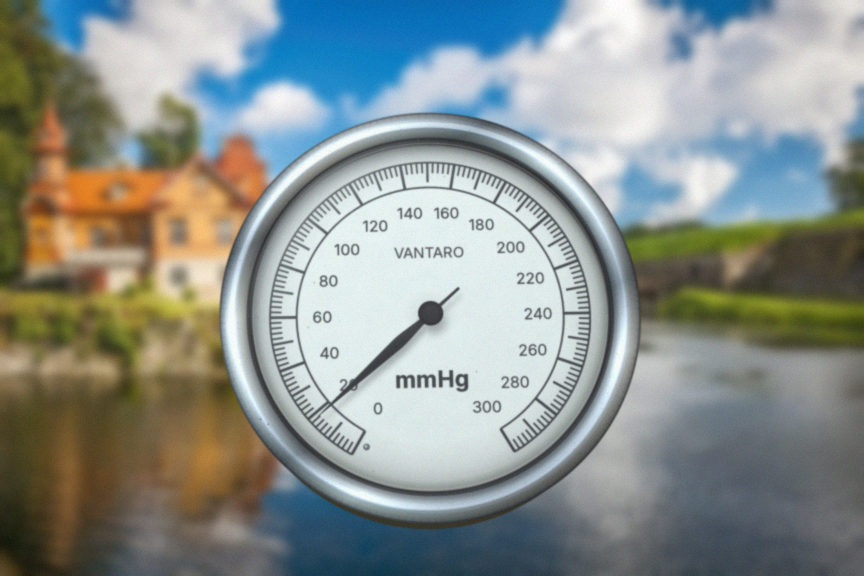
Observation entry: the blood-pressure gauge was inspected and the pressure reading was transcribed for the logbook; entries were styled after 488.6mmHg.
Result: 18mmHg
